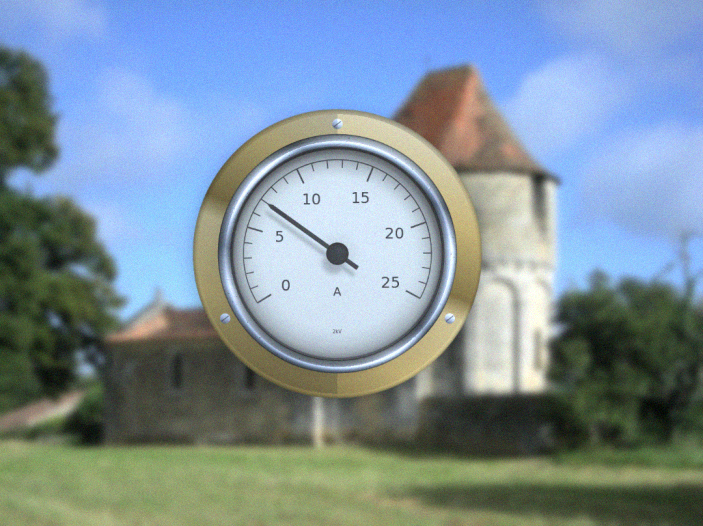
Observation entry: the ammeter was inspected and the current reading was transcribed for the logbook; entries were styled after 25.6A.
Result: 7A
